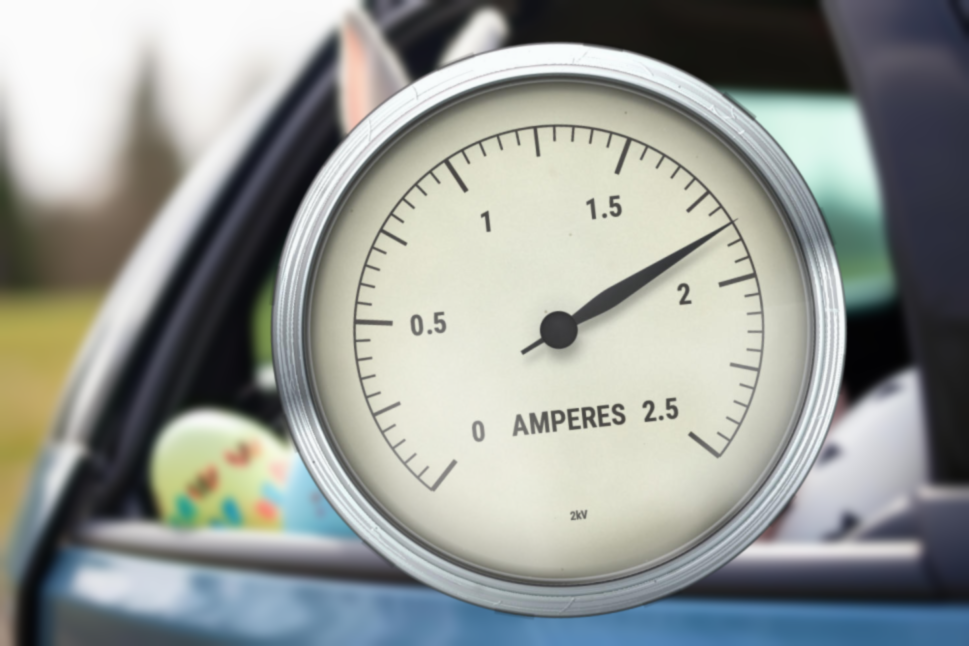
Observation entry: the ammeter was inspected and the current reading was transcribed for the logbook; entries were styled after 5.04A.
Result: 1.85A
